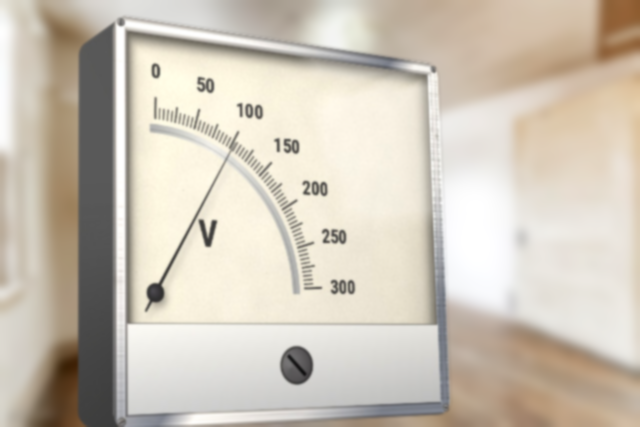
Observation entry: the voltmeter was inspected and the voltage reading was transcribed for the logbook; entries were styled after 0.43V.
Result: 100V
